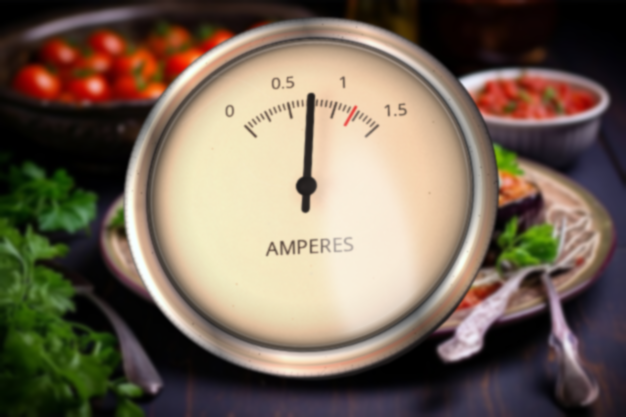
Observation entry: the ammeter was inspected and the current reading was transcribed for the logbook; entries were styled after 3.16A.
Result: 0.75A
